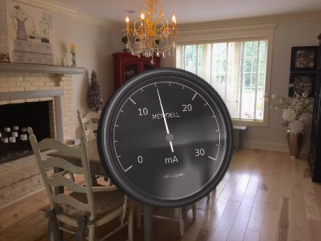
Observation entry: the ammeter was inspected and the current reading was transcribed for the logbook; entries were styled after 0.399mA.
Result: 14mA
